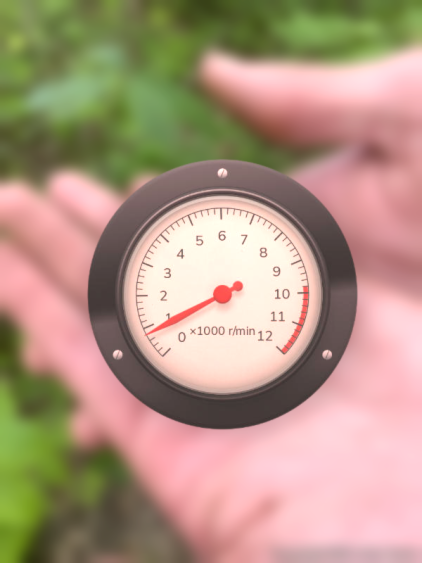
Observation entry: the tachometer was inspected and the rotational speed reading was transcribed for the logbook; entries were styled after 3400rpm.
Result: 800rpm
